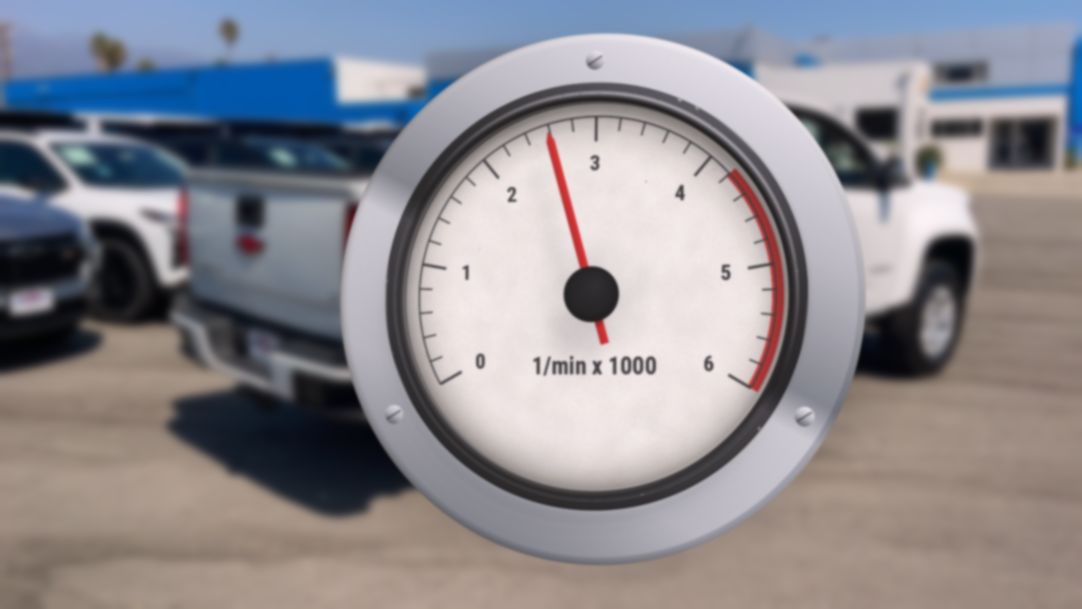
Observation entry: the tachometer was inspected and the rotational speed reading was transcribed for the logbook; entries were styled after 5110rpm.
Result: 2600rpm
